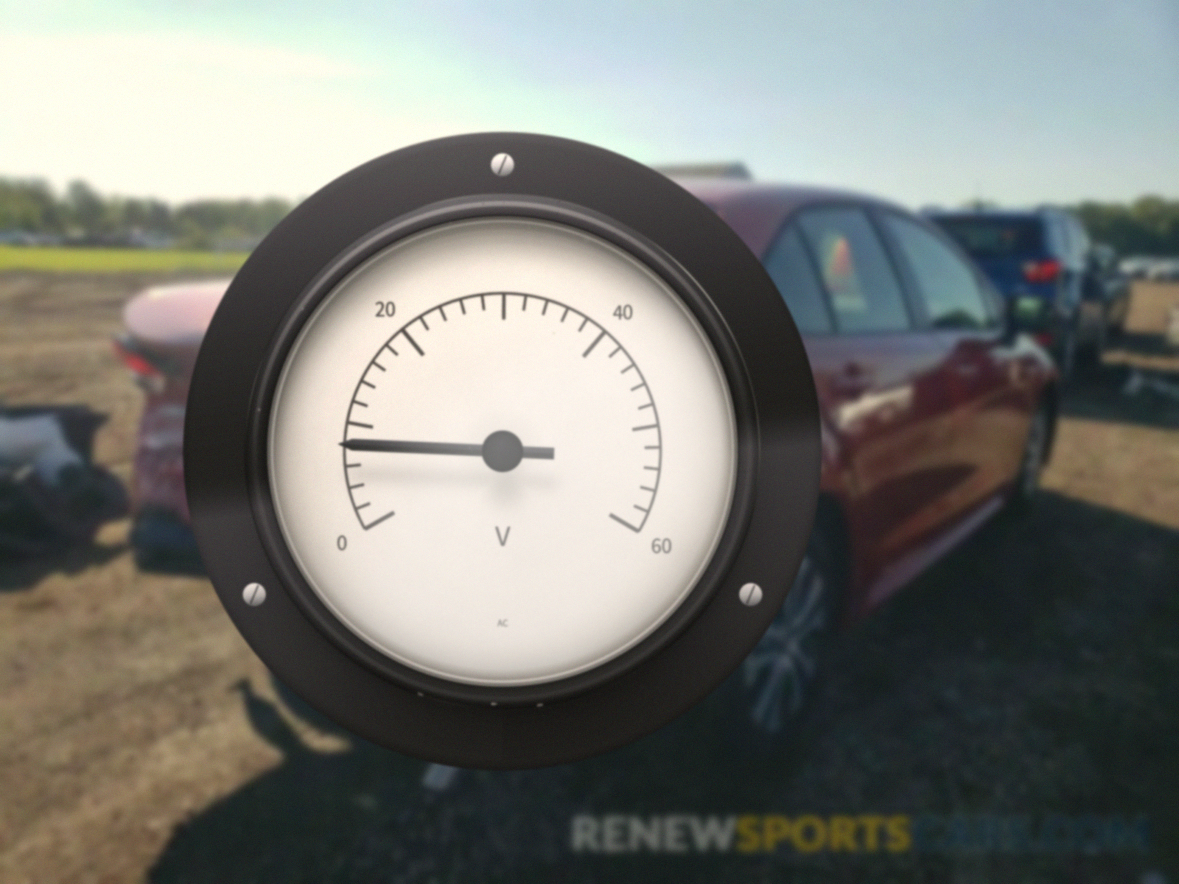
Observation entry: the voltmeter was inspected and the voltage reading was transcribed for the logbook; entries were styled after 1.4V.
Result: 8V
